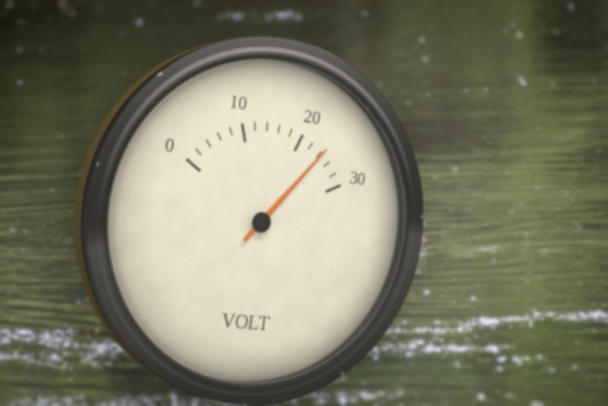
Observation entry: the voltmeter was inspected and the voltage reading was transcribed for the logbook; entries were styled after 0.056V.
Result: 24V
